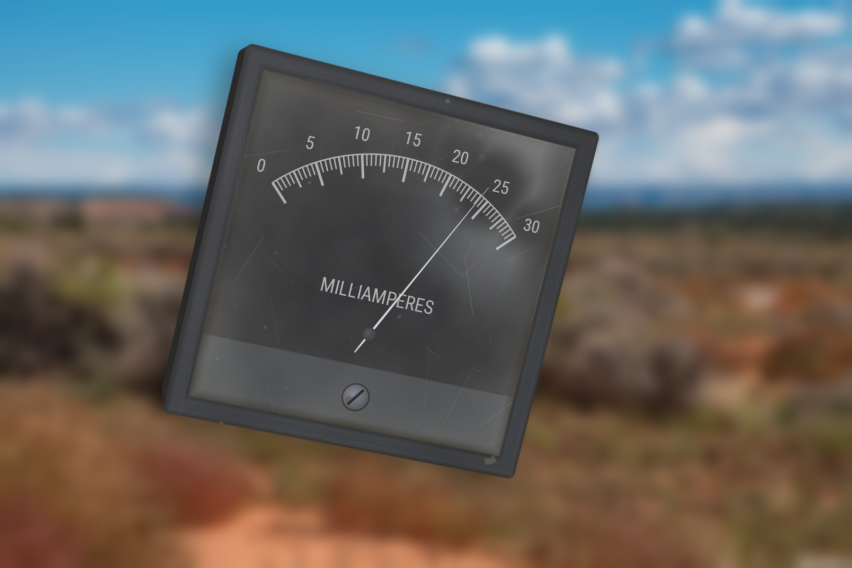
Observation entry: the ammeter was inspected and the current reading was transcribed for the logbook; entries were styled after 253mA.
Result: 24mA
